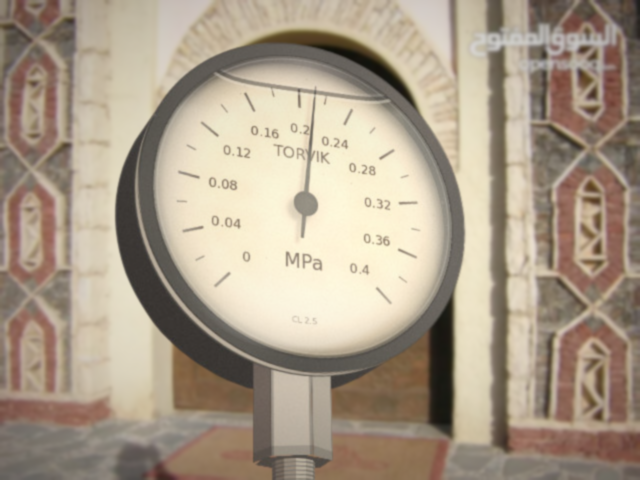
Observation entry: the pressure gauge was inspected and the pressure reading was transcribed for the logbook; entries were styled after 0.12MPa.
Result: 0.21MPa
